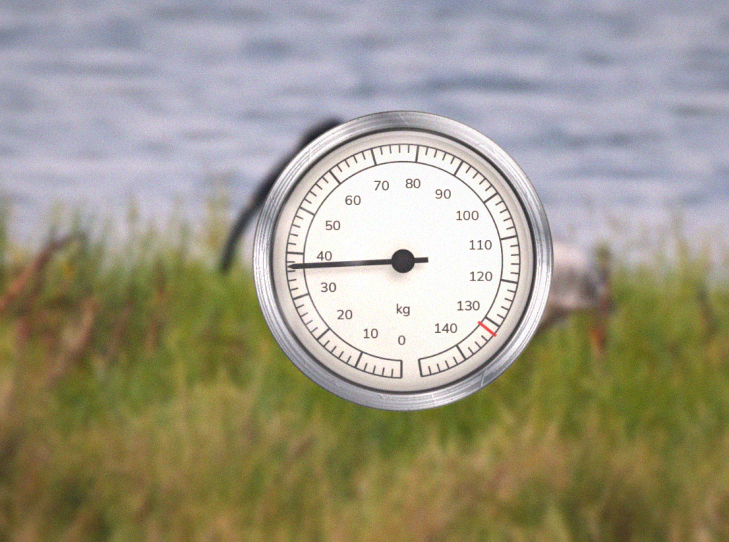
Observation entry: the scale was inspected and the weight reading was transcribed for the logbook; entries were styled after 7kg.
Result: 37kg
